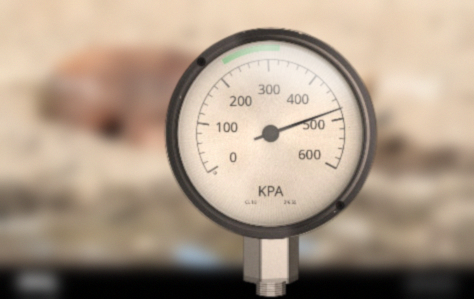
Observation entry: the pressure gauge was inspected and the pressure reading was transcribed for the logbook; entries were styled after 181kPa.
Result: 480kPa
